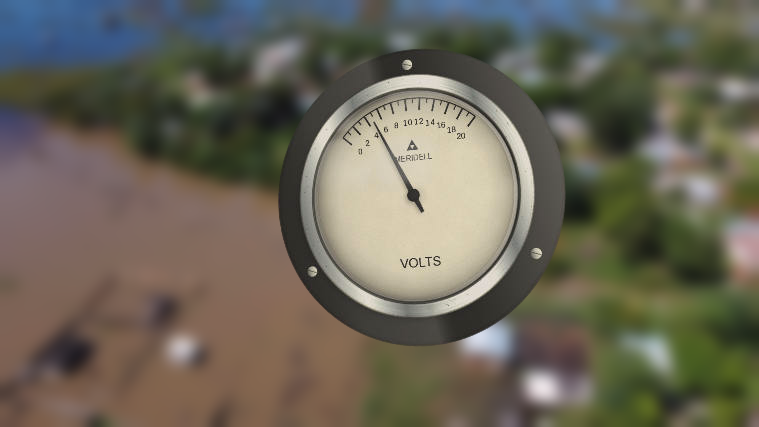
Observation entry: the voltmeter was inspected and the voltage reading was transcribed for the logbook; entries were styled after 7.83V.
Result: 5V
